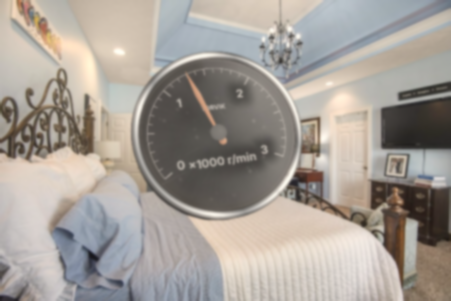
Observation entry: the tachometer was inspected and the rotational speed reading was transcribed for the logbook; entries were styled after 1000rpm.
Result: 1300rpm
